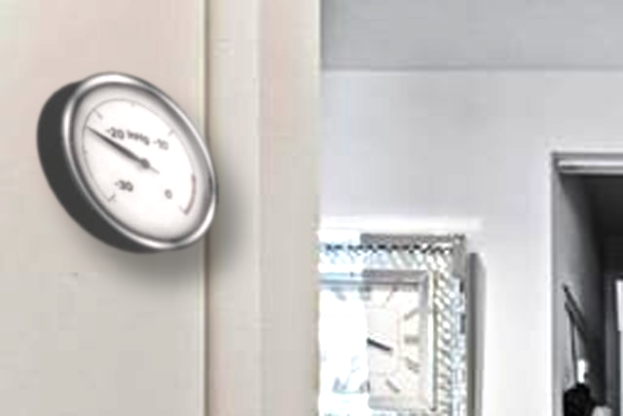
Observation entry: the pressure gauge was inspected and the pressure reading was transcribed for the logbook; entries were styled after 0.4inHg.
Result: -22.5inHg
